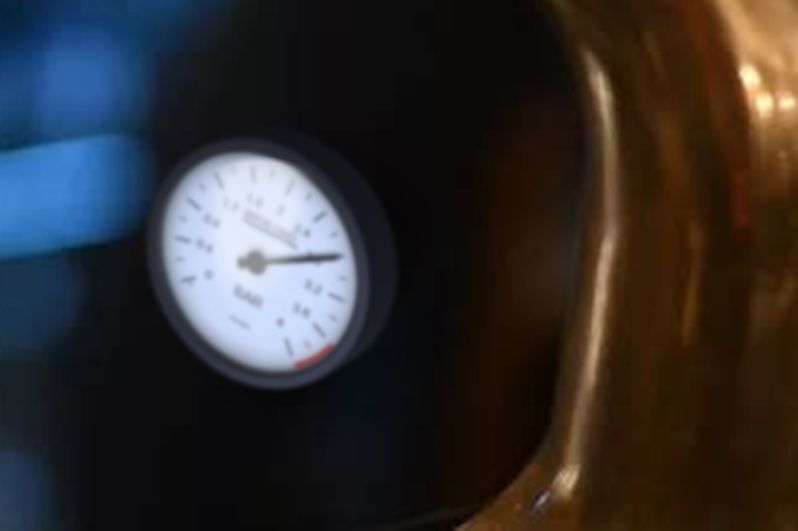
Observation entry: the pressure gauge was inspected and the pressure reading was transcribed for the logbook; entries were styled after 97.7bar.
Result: 2.8bar
